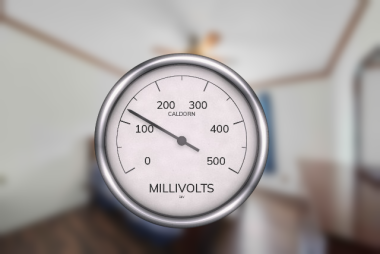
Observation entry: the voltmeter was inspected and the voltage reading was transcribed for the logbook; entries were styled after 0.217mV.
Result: 125mV
